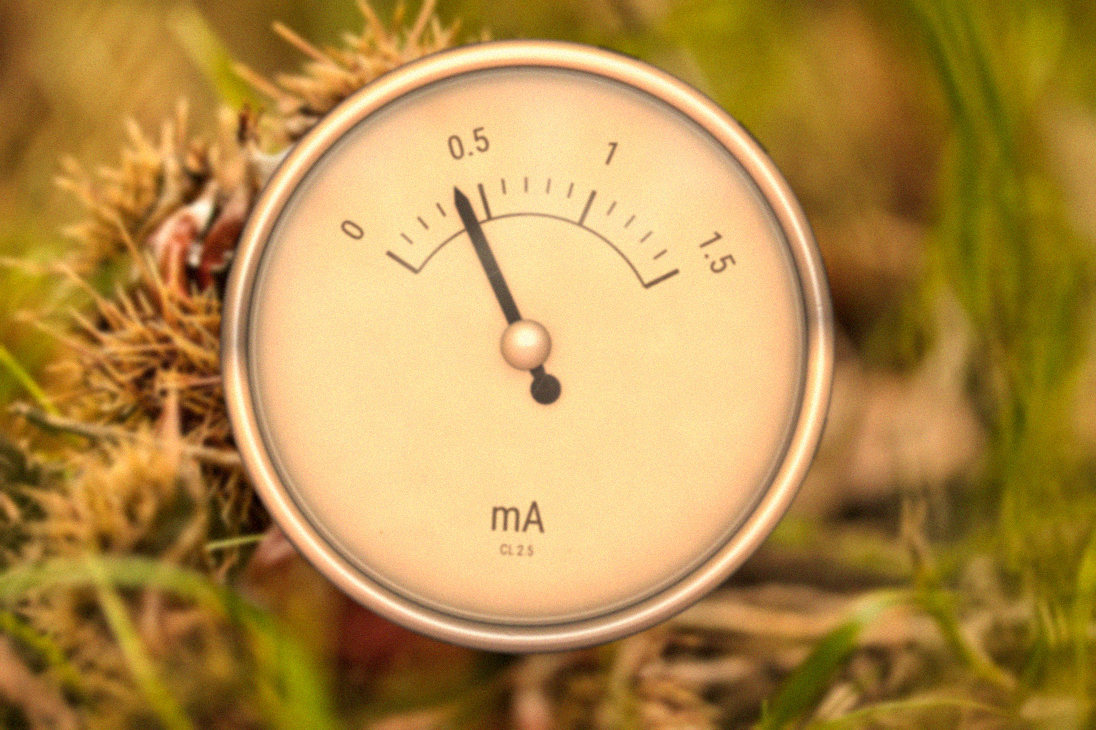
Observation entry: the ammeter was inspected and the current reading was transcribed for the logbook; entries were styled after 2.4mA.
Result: 0.4mA
